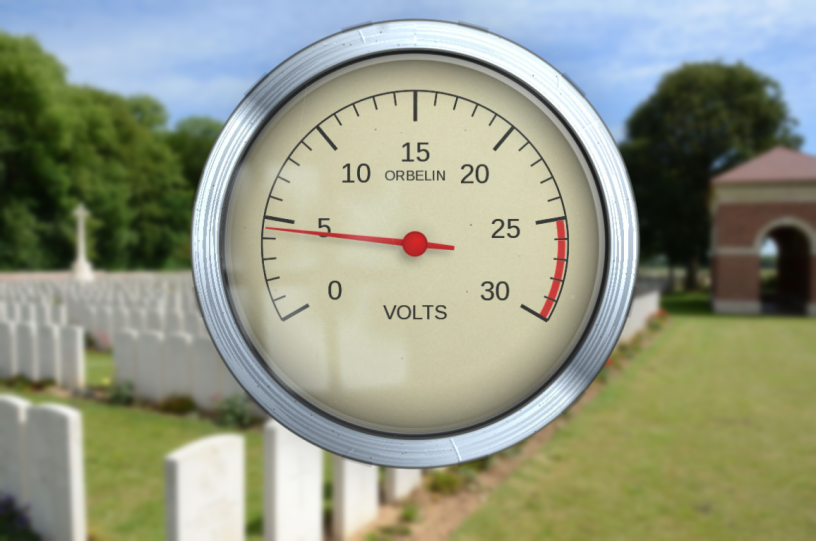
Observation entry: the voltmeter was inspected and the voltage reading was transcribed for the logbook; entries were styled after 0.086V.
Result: 4.5V
